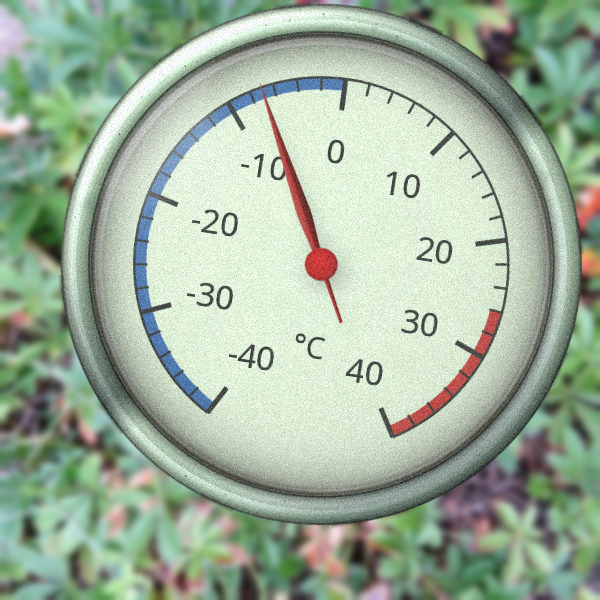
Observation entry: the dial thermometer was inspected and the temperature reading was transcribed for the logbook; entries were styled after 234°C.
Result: -7°C
